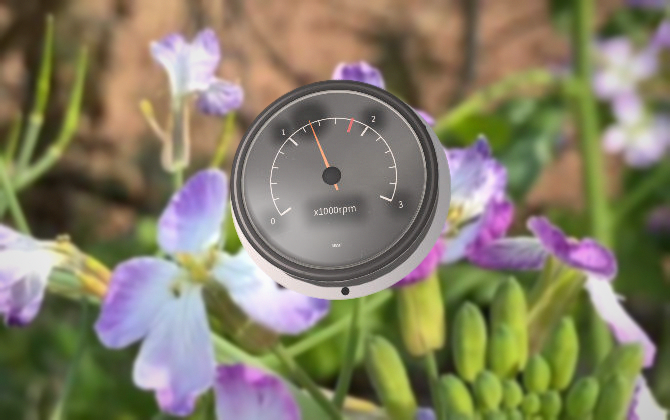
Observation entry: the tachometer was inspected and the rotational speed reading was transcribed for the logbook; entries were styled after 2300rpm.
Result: 1300rpm
